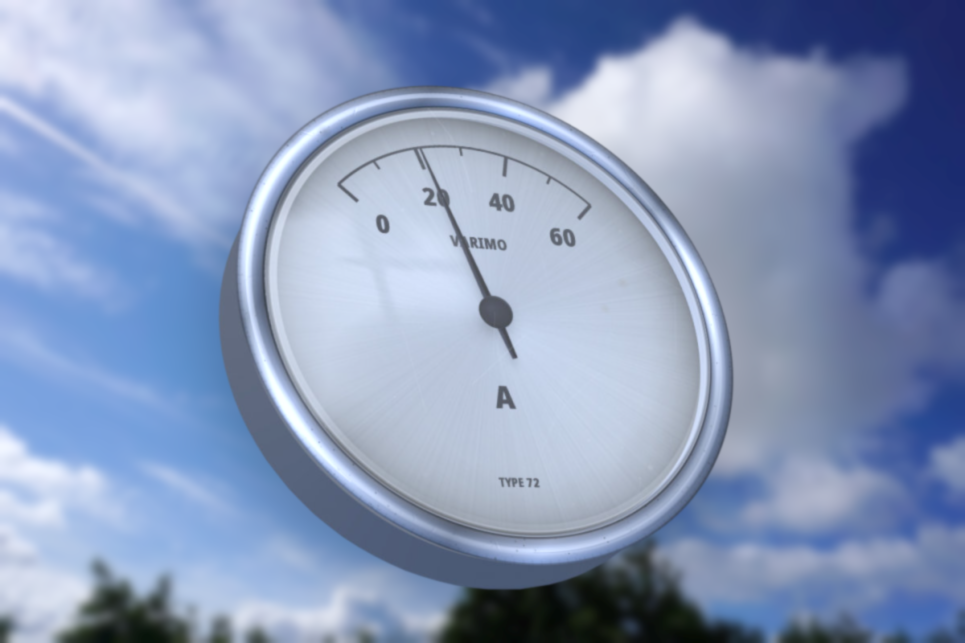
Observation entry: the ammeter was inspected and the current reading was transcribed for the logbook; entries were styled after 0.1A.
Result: 20A
